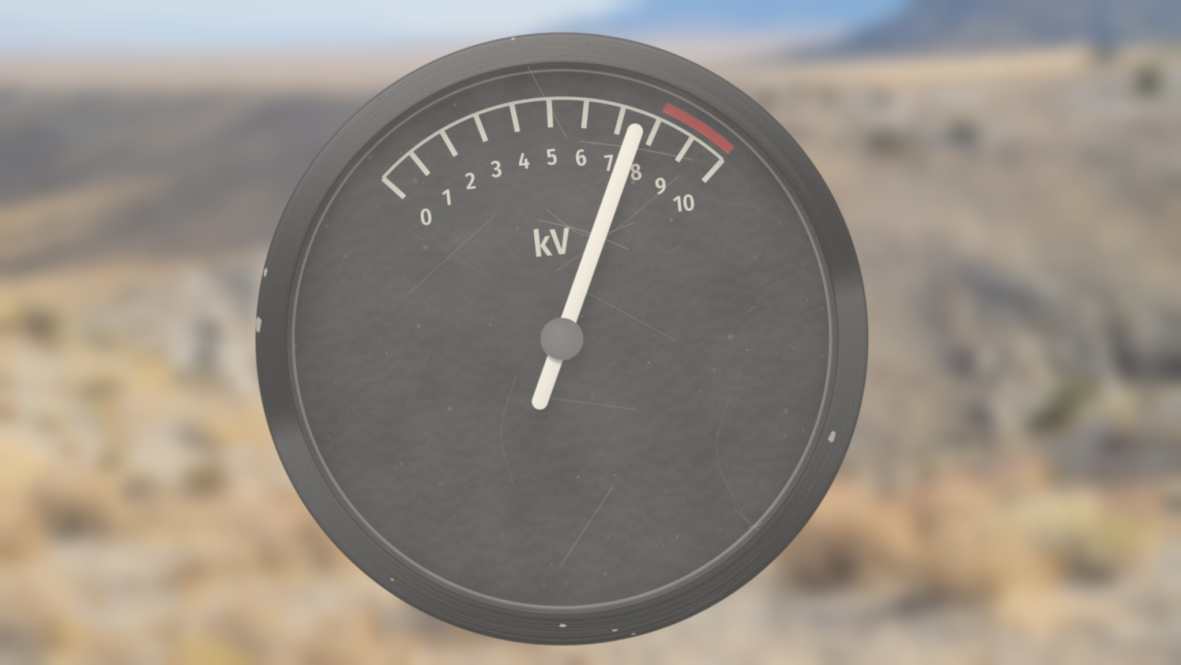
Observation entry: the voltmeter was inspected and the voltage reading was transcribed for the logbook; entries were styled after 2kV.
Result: 7.5kV
